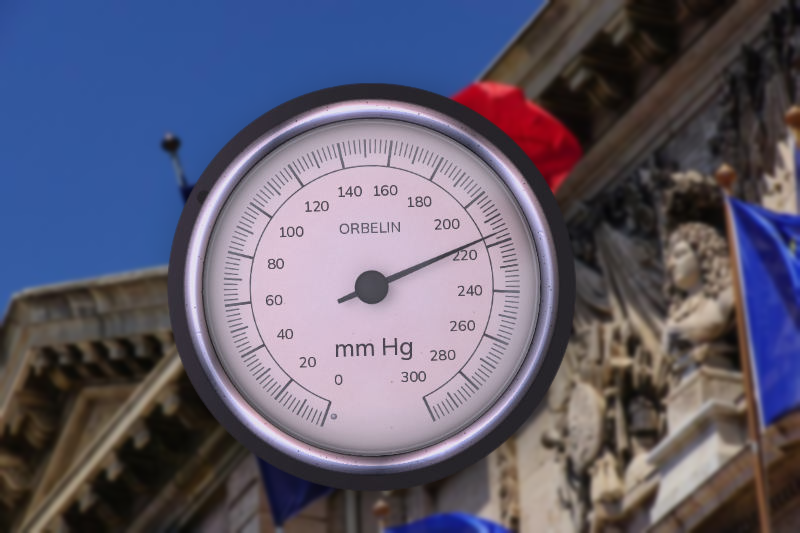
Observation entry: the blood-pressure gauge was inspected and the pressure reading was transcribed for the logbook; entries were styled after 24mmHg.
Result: 216mmHg
